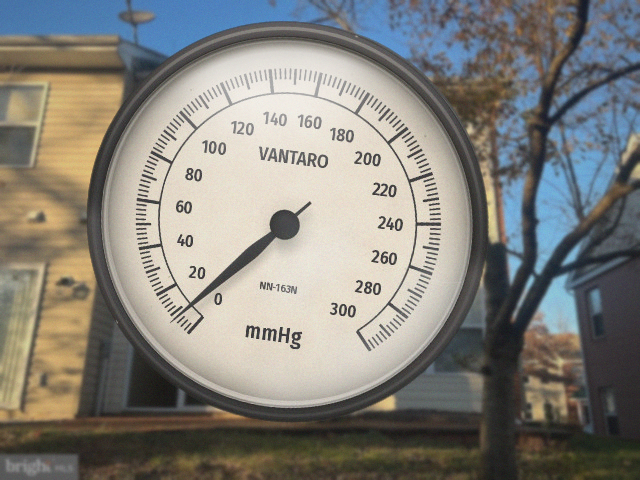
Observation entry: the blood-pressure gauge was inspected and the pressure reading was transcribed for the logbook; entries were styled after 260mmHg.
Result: 8mmHg
